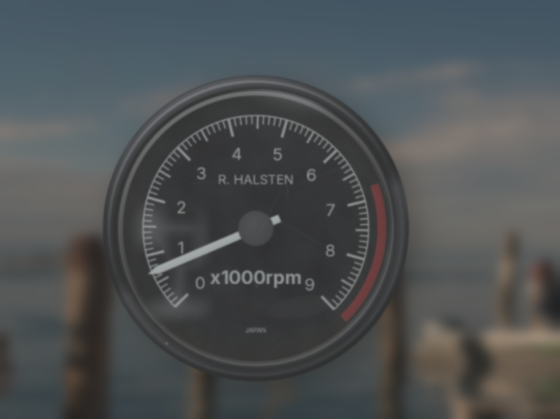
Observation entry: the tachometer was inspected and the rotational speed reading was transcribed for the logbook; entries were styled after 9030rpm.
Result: 700rpm
